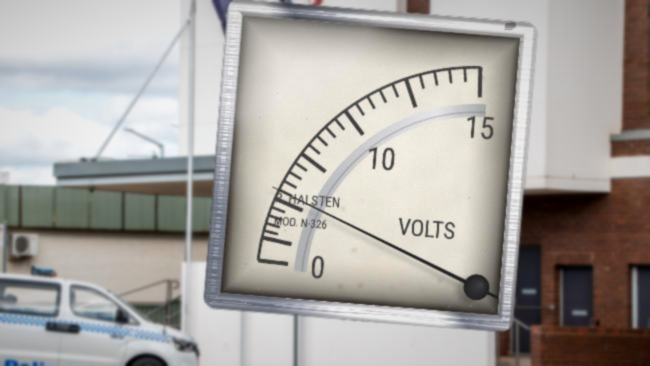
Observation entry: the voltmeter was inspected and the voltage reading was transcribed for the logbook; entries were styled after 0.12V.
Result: 5.5V
